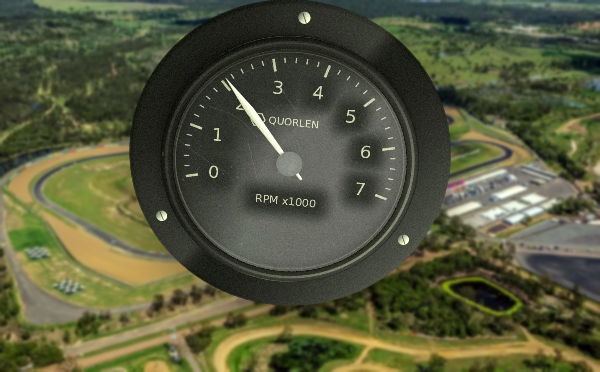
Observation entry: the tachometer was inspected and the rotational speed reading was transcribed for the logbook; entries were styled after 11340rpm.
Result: 2100rpm
